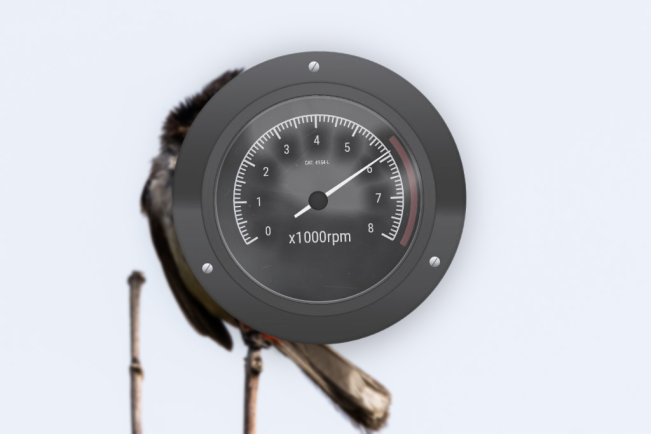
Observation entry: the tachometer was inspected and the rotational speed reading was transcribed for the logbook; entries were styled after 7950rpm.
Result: 5900rpm
